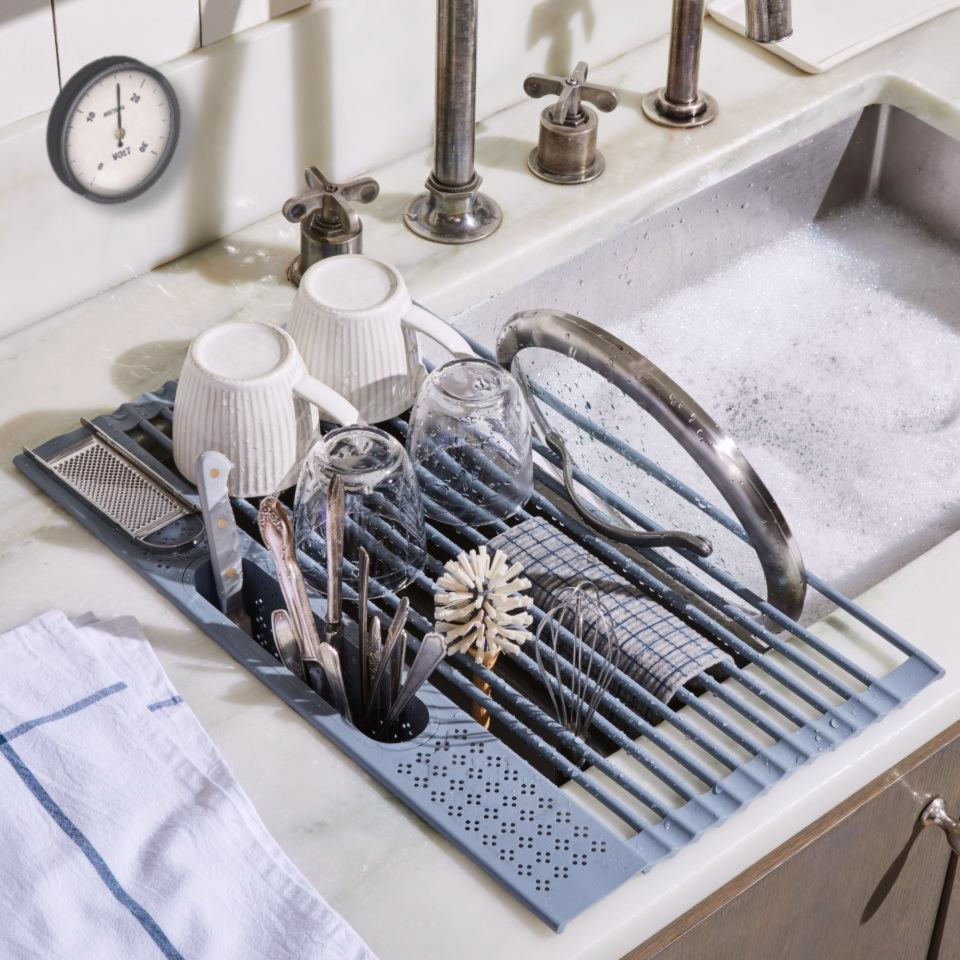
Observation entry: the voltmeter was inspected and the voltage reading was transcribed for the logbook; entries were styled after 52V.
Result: 16V
